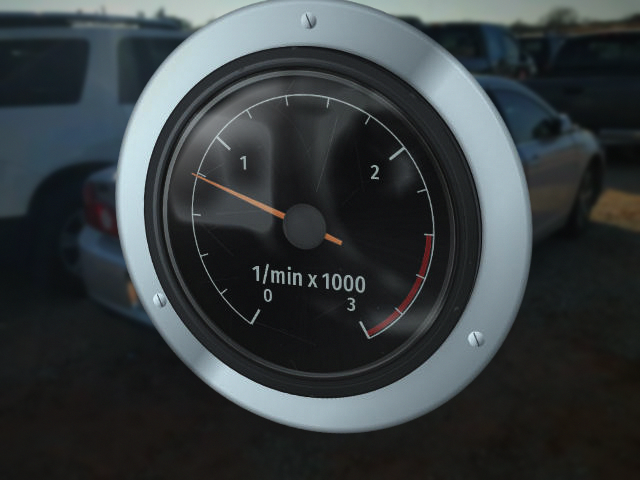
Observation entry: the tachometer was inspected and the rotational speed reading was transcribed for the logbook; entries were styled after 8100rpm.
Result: 800rpm
